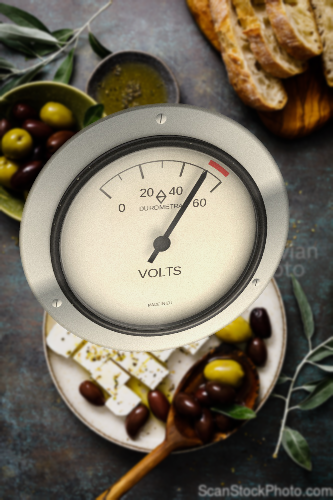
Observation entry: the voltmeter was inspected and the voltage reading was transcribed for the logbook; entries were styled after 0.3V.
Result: 50V
